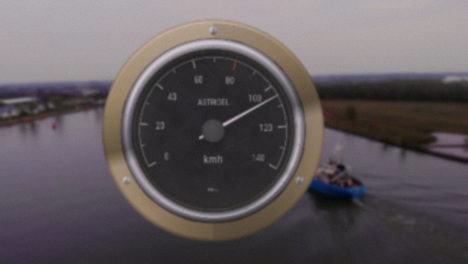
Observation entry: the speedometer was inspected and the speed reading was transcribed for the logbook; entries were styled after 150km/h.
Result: 105km/h
